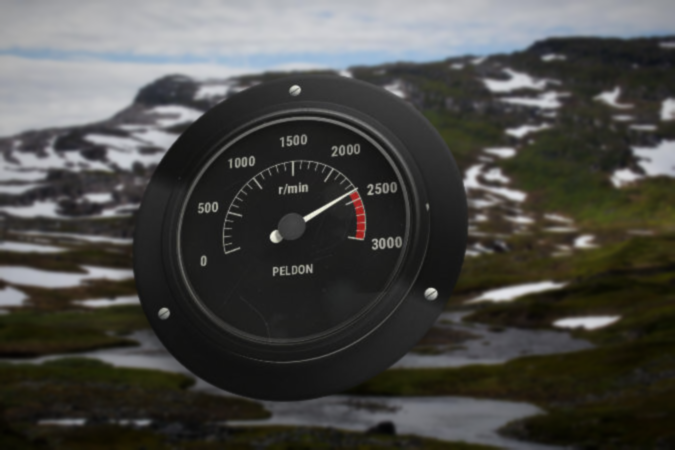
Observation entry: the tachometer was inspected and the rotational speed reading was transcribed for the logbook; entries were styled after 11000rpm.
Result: 2400rpm
